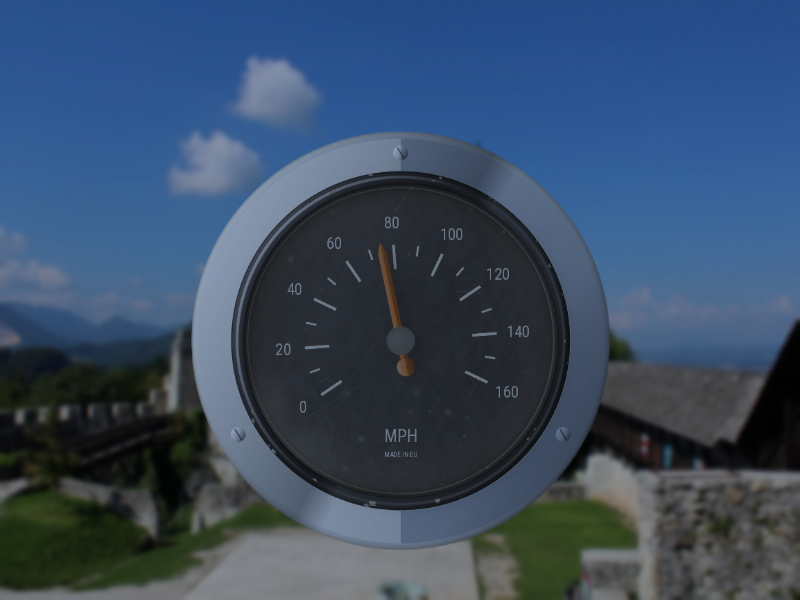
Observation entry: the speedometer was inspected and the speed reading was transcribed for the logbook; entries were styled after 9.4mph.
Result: 75mph
